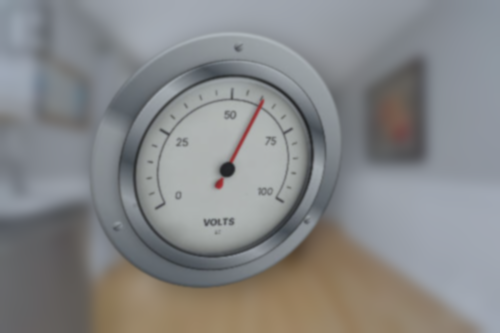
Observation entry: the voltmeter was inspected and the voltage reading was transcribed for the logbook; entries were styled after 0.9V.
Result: 60V
